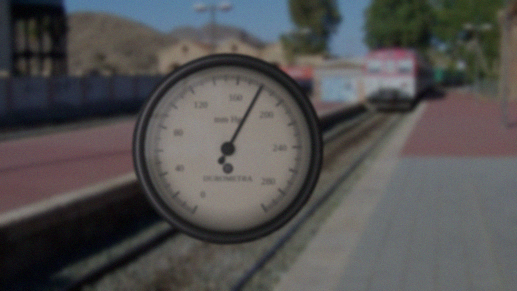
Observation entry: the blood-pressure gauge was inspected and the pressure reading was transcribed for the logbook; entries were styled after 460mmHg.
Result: 180mmHg
